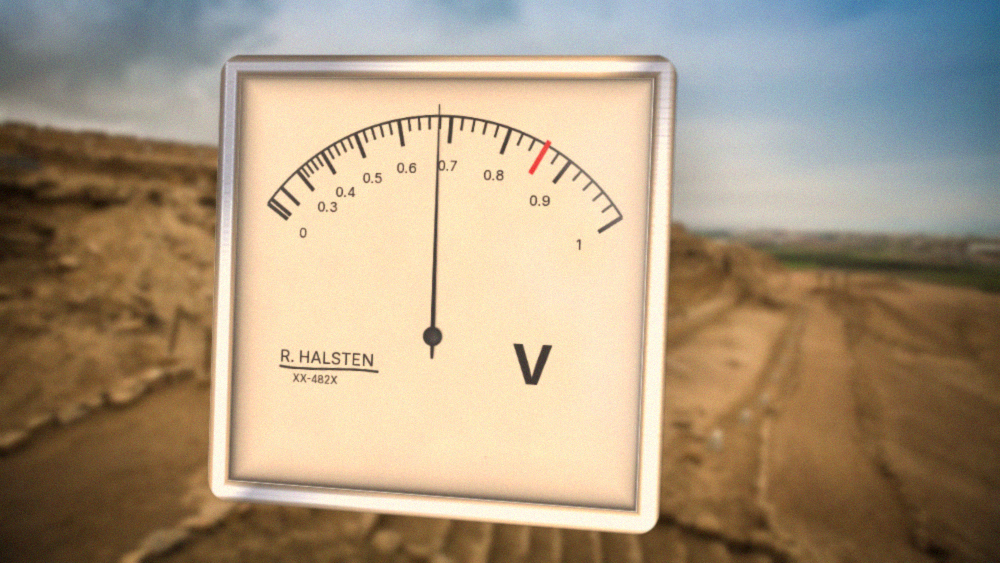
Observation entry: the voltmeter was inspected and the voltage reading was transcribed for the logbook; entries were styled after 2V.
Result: 0.68V
